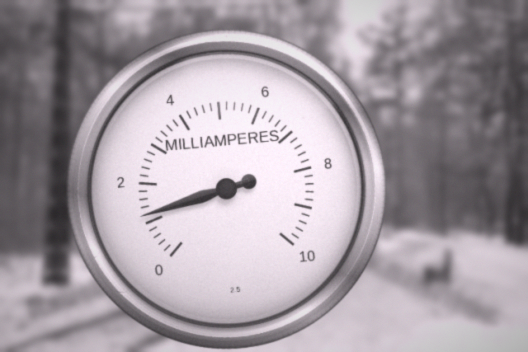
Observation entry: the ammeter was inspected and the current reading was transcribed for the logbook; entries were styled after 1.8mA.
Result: 1.2mA
